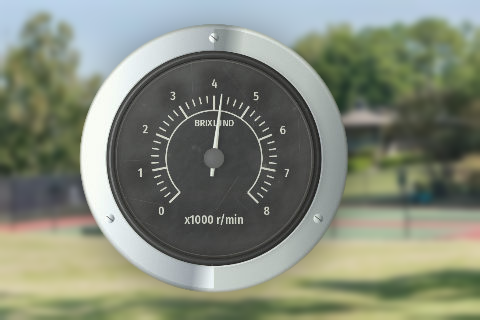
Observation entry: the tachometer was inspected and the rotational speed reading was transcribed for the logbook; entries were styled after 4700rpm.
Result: 4200rpm
